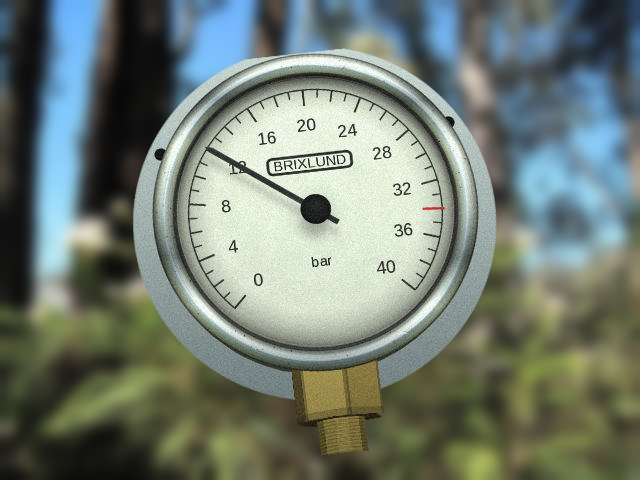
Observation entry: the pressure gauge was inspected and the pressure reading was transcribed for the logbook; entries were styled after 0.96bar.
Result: 12bar
